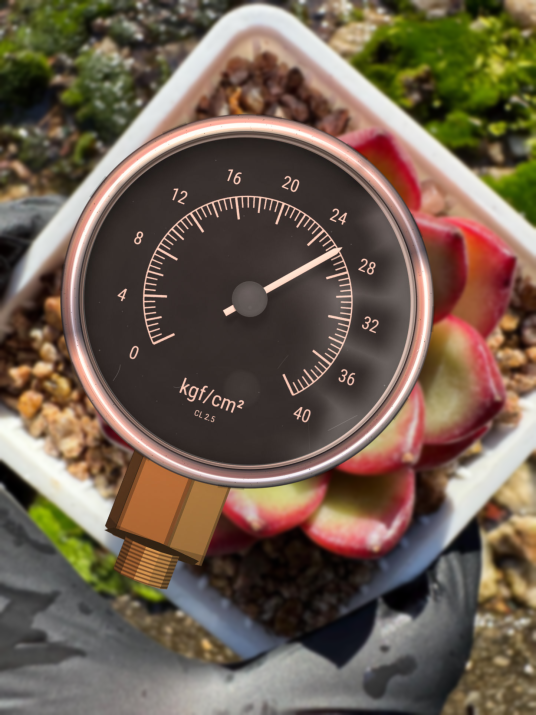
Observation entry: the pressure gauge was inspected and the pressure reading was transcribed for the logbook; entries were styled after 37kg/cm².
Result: 26kg/cm²
